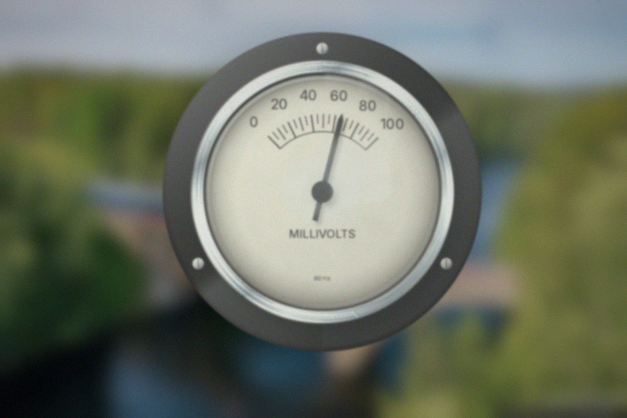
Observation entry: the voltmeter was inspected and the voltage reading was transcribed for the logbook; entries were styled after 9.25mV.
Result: 65mV
